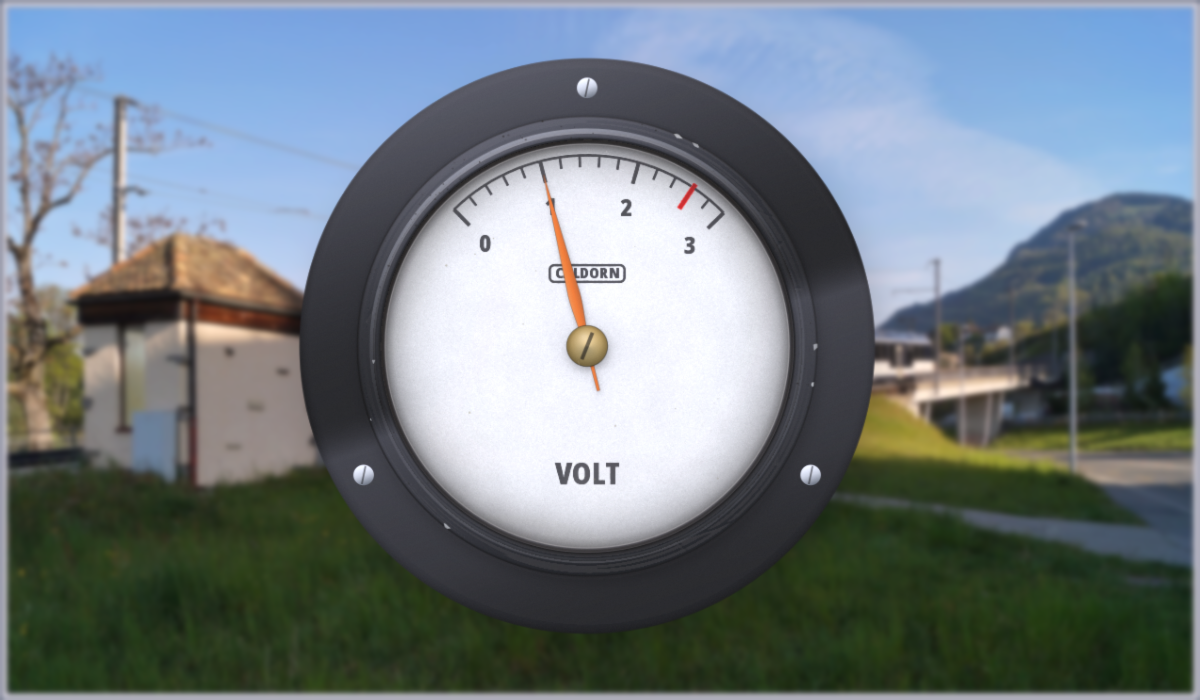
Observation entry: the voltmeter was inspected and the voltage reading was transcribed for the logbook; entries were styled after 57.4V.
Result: 1V
